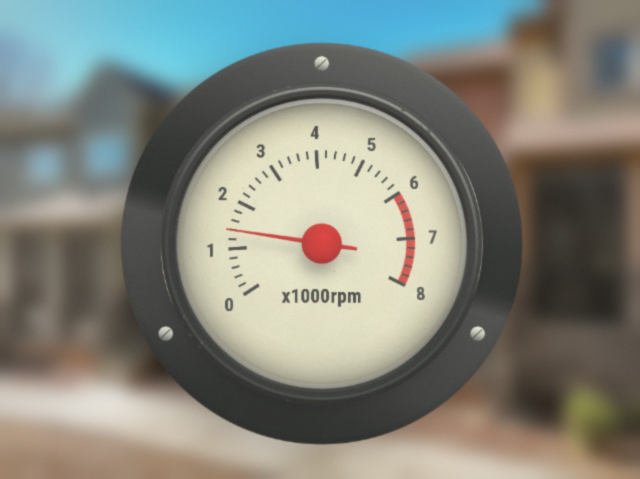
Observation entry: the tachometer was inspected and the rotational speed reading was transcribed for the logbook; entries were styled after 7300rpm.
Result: 1400rpm
